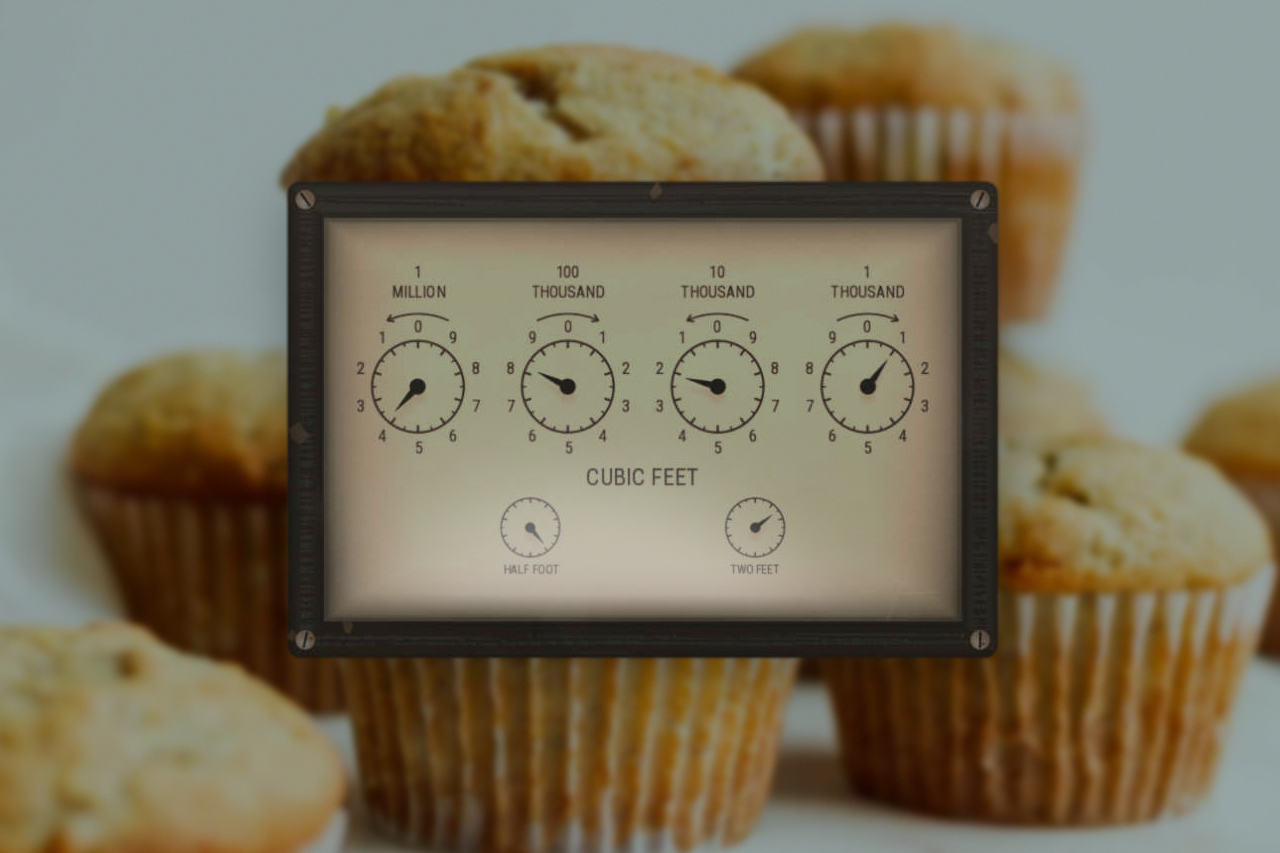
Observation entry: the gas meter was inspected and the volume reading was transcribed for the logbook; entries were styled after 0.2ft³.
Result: 382100ft³
